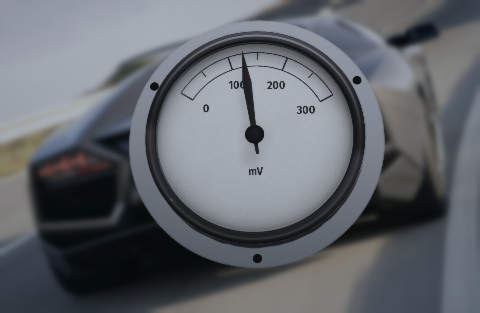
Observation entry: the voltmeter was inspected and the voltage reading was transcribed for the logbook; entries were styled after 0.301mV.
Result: 125mV
